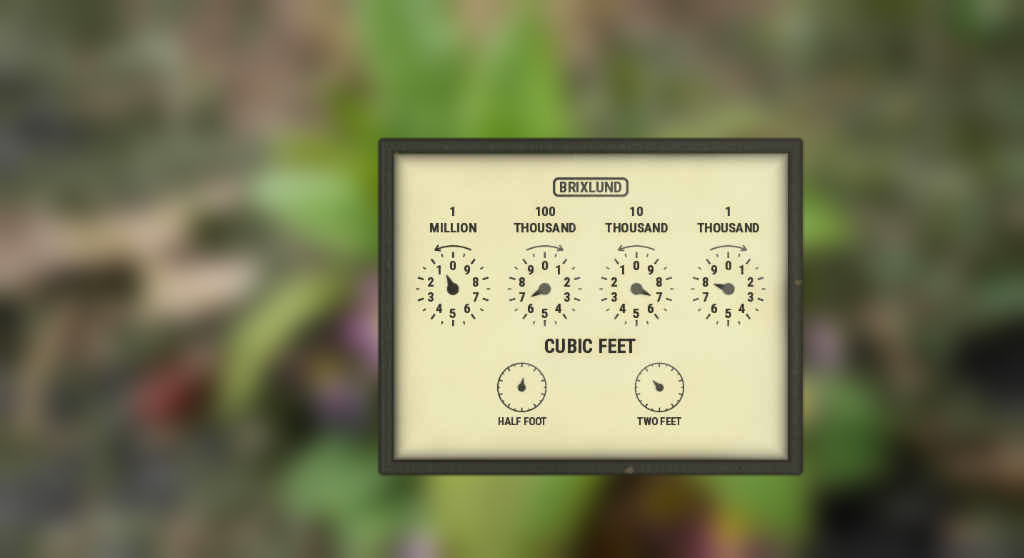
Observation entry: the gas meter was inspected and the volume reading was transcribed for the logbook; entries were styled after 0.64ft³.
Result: 66800ft³
